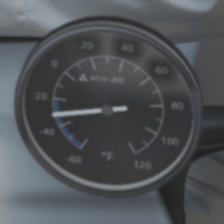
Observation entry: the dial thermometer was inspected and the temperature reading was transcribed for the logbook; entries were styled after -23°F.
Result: -30°F
